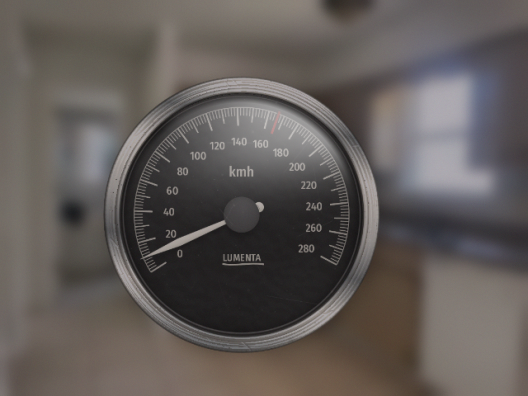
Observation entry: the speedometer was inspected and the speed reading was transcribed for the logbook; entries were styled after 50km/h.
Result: 10km/h
